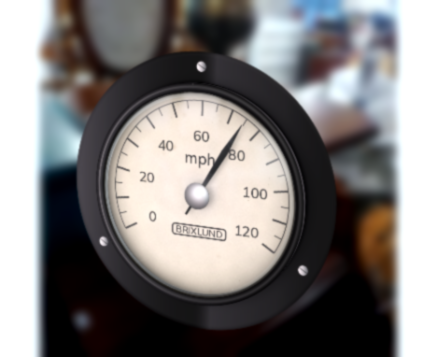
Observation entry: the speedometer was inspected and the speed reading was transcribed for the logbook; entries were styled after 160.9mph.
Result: 75mph
